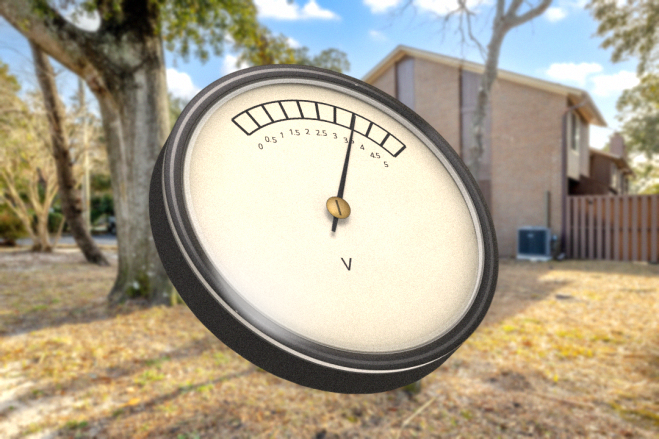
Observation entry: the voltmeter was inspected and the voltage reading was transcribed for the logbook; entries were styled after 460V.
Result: 3.5V
